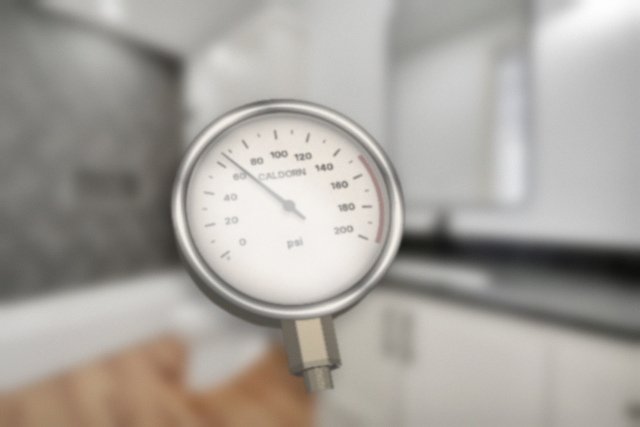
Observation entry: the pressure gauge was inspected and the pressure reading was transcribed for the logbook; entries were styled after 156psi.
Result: 65psi
